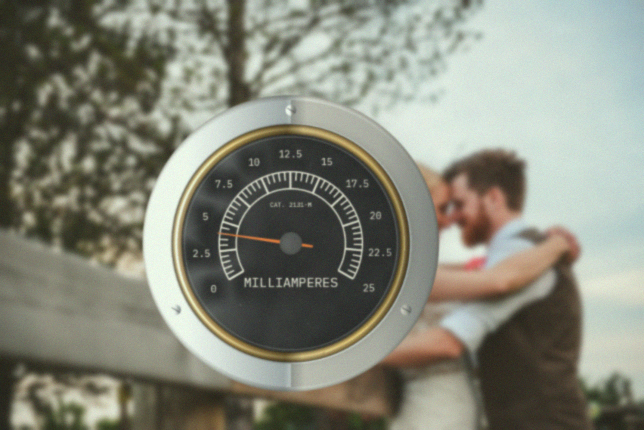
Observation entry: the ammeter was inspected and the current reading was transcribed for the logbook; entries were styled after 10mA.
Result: 4mA
